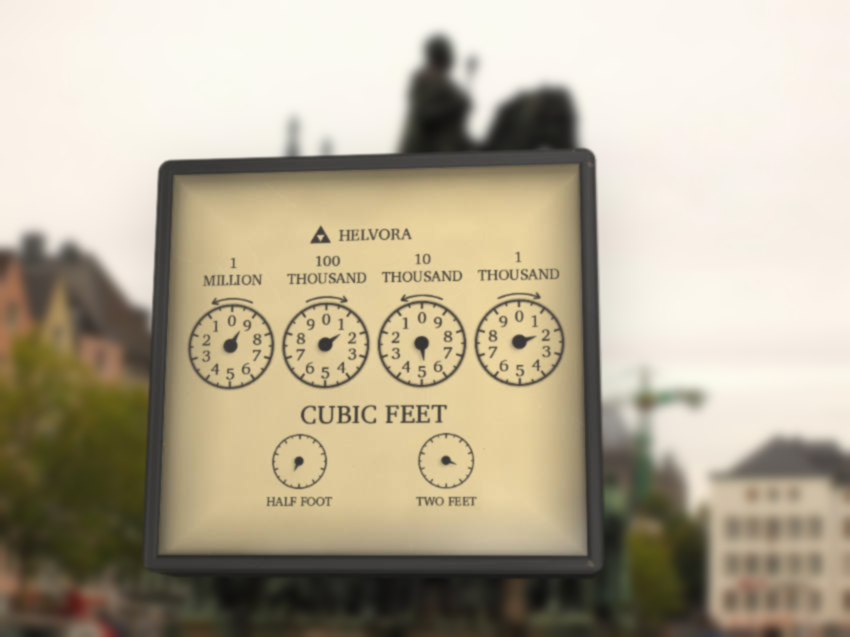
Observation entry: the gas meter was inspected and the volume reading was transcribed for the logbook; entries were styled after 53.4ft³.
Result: 915200ft³
